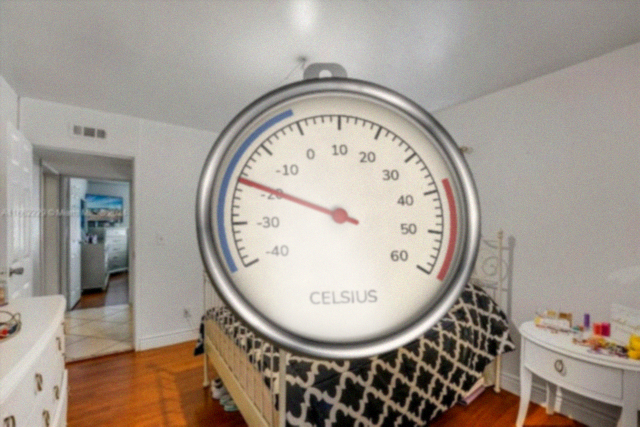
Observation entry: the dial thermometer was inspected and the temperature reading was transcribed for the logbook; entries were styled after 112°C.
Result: -20°C
